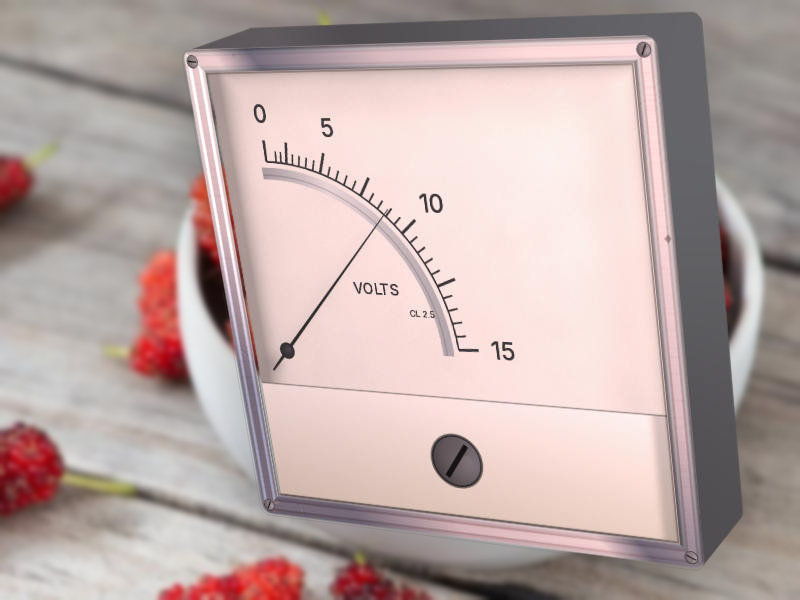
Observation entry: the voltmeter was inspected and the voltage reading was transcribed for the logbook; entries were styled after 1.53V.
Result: 9V
